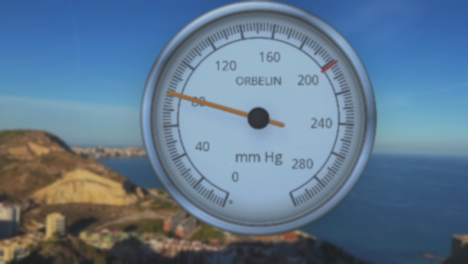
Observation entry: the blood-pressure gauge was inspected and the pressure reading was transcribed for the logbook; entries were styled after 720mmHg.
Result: 80mmHg
